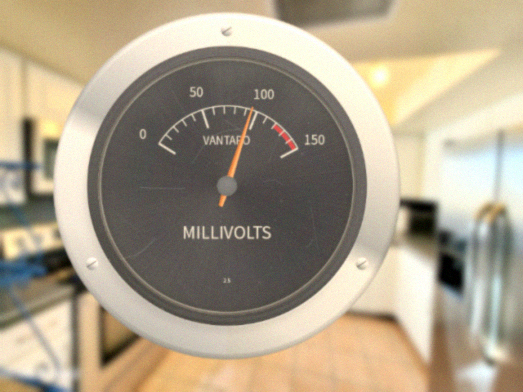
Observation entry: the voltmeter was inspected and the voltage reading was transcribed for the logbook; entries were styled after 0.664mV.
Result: 95mV
